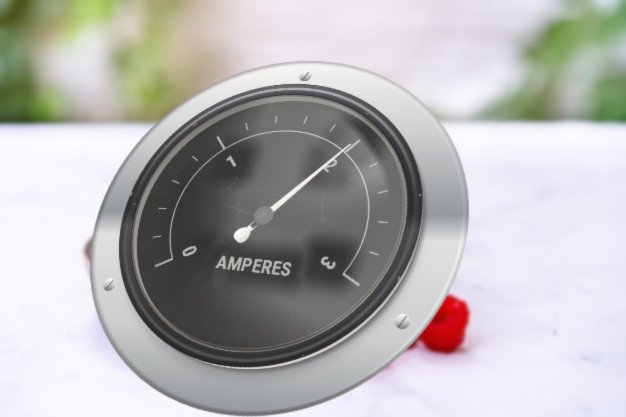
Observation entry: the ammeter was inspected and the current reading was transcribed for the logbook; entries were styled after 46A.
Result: 2A
